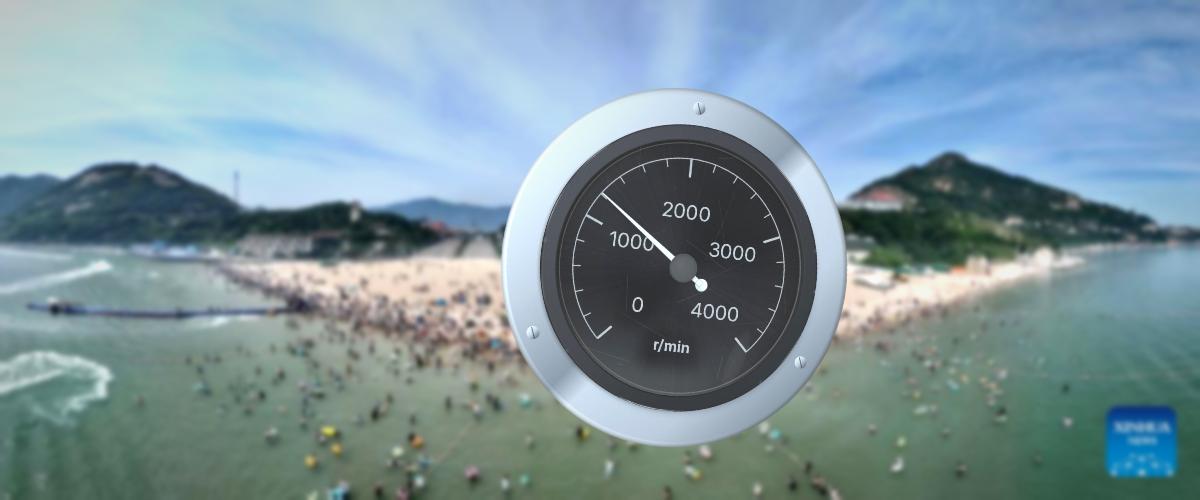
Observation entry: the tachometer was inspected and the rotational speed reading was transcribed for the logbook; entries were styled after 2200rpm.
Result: 1200rpm
